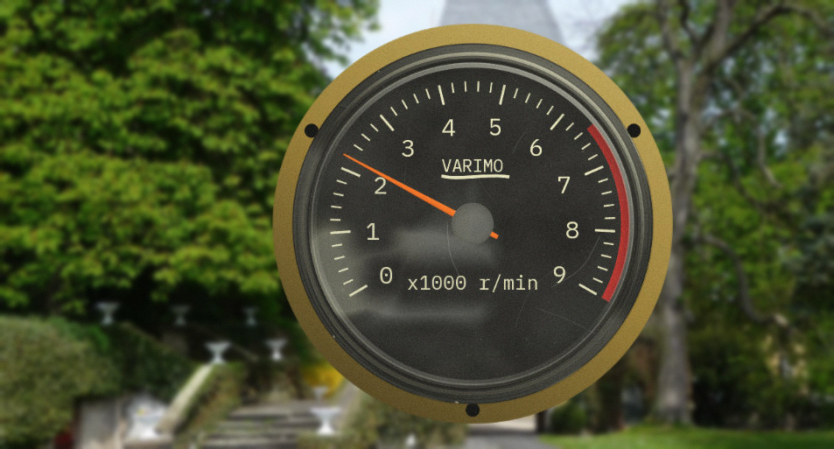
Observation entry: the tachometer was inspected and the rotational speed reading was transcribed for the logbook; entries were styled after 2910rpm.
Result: 2200rpm
